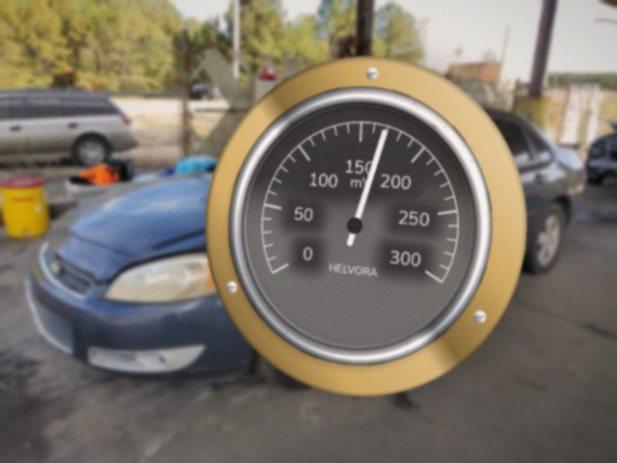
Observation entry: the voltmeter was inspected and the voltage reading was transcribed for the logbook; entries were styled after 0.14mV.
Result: 170mV
